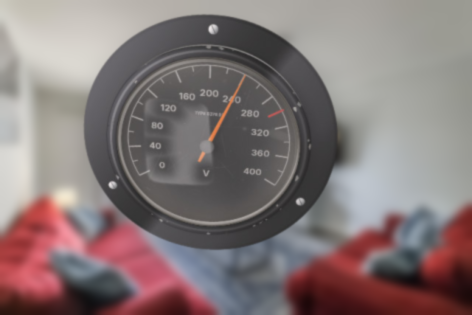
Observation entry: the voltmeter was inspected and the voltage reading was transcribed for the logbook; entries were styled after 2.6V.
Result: 240V
